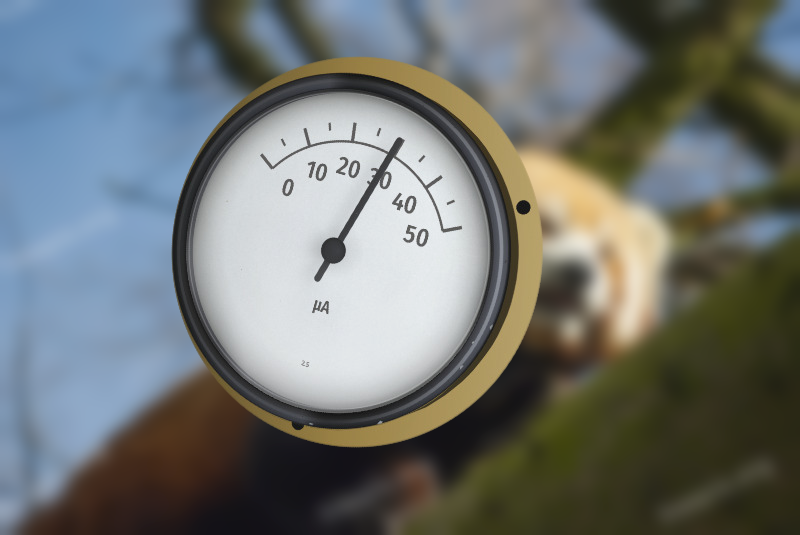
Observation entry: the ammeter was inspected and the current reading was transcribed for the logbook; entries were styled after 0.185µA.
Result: 30µA
